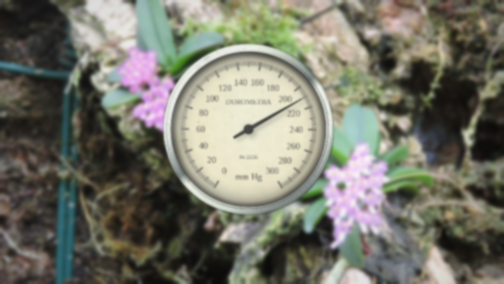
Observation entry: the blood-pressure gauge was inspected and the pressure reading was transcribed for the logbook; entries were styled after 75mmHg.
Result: 210mmHg
